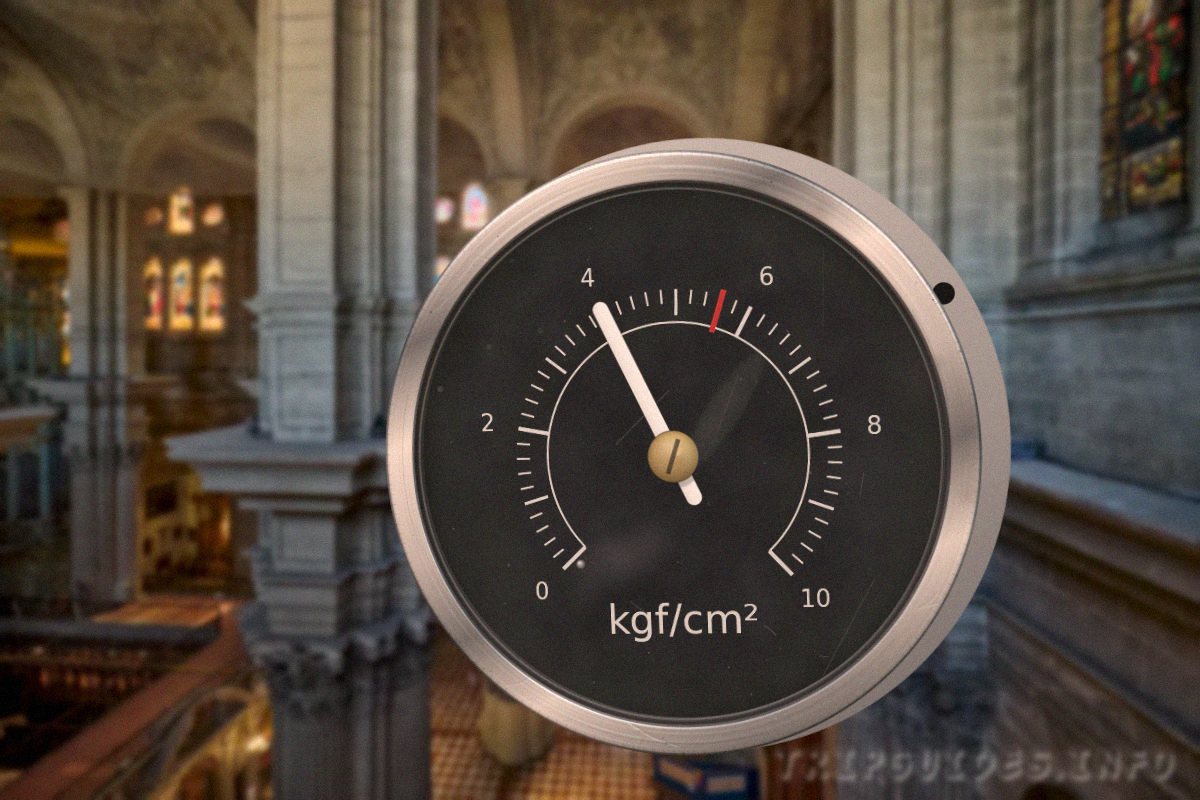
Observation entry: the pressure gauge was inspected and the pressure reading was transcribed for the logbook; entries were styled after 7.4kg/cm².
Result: 4kg/cm²
